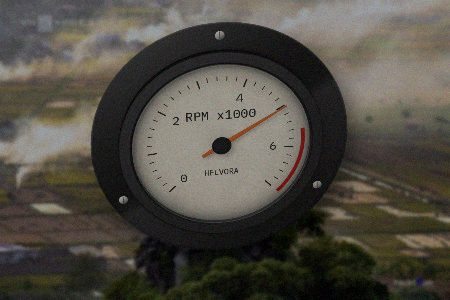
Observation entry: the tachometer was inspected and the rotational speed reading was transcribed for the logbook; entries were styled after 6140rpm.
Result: 5000rpm
